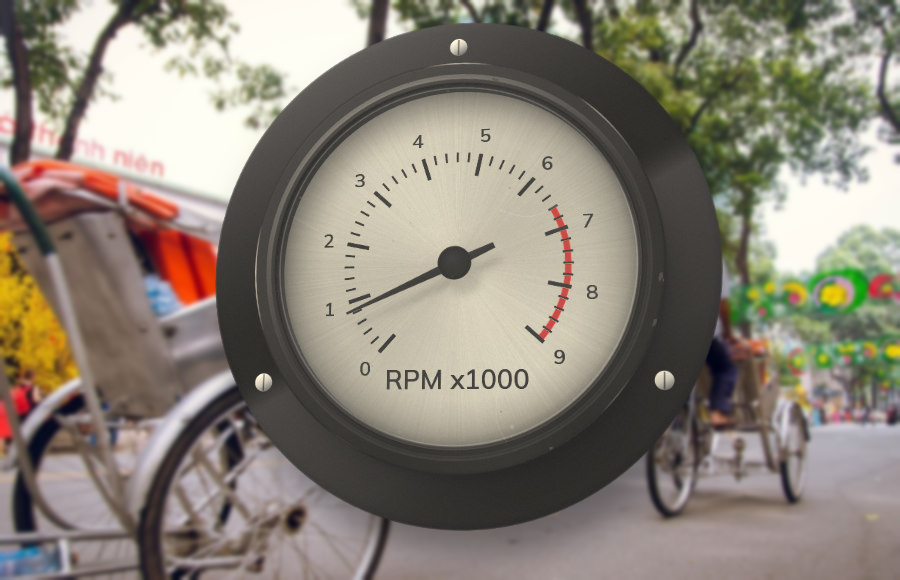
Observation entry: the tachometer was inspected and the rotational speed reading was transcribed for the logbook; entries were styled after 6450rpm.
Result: 800rpm
